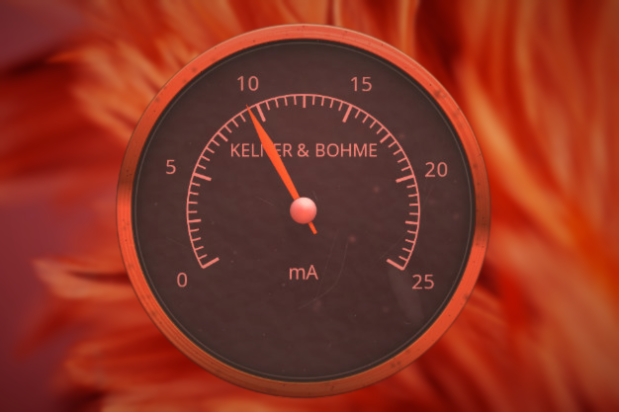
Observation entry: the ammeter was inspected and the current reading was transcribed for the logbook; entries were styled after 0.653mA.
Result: 9.5mA
